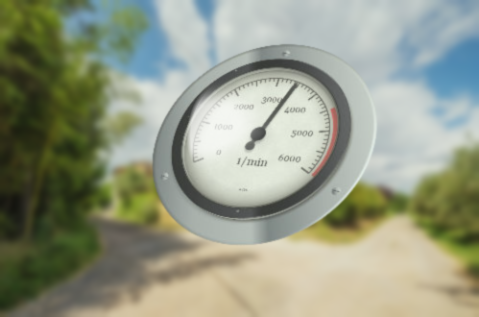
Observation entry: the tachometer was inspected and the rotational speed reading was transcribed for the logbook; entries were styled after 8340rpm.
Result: 3500rpm
